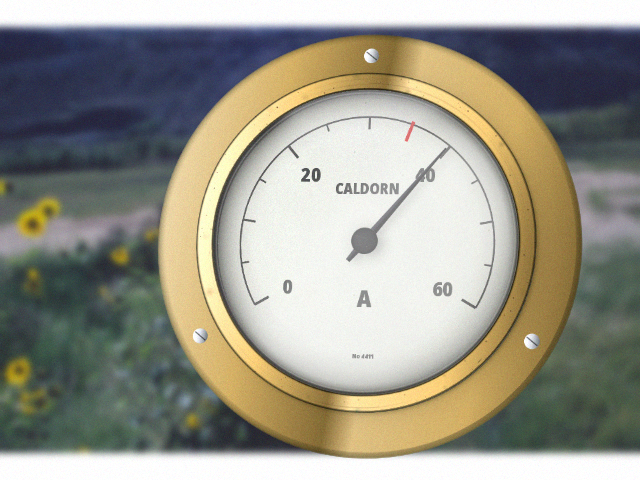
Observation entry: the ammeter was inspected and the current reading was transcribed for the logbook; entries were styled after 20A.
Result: 40A
